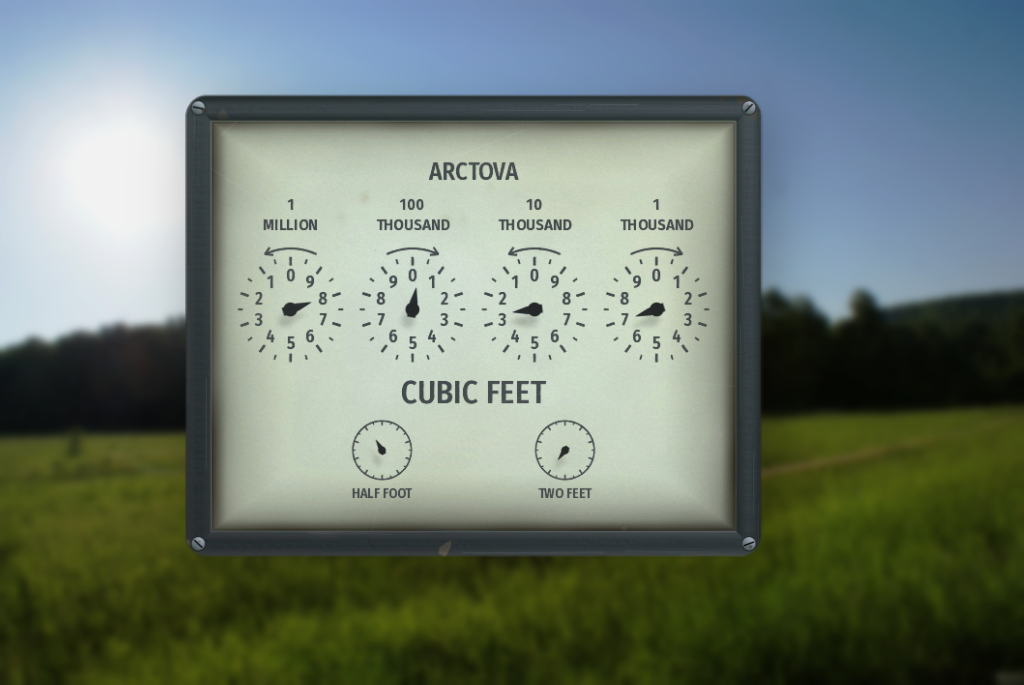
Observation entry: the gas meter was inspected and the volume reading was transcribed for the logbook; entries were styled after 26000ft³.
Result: 802700ft³
